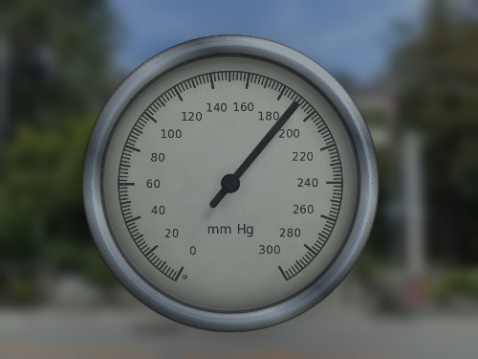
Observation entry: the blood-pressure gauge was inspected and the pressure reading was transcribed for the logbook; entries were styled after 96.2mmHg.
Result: 190mmHg
